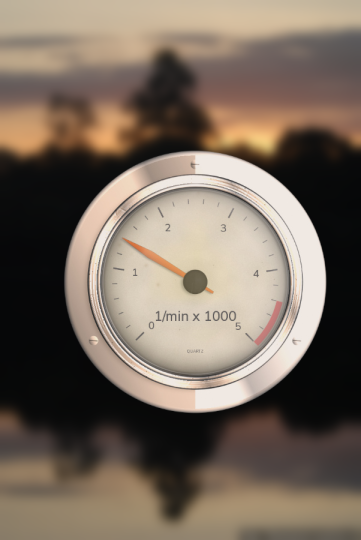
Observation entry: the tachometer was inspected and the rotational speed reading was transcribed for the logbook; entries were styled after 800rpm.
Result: 1400rpm
